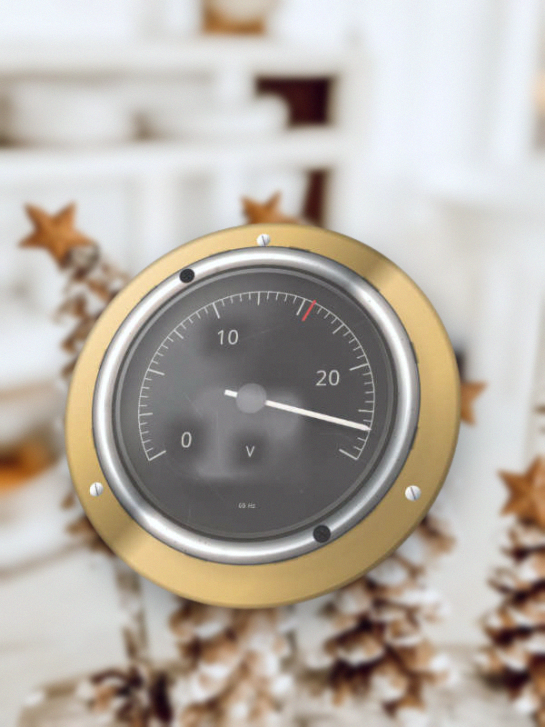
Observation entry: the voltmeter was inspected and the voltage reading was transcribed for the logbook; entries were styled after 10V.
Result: 23.5V
